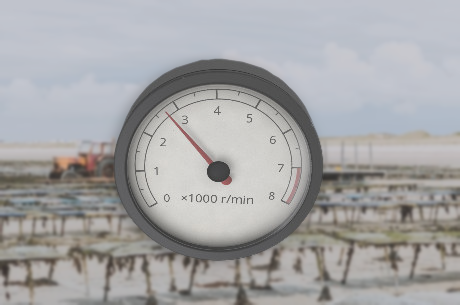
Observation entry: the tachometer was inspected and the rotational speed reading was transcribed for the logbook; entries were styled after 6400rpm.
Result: 2750rpm
